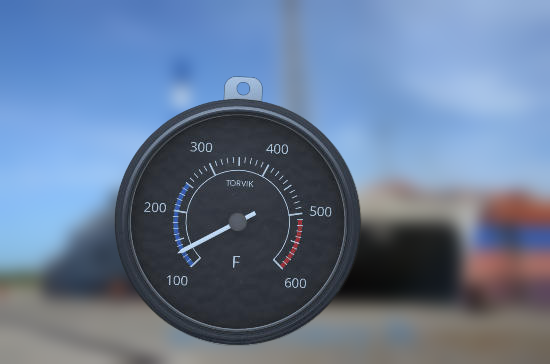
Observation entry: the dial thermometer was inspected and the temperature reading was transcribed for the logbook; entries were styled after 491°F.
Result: 130°F
